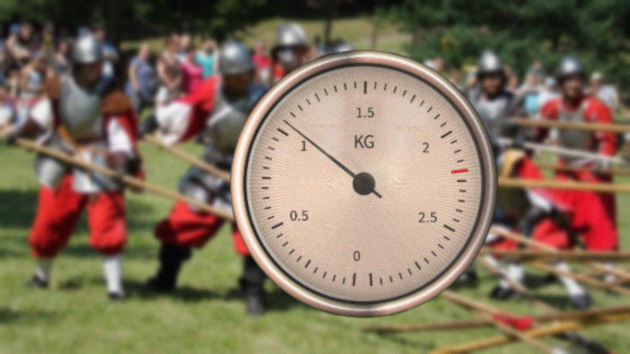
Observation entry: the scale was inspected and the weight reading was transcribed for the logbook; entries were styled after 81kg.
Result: 1.05kg
